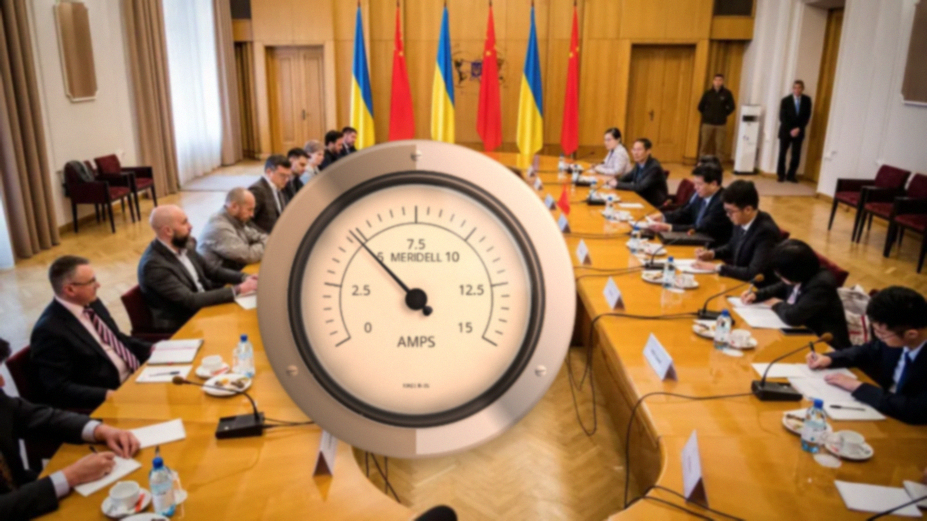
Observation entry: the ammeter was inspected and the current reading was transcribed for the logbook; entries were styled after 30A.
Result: 4.75A
